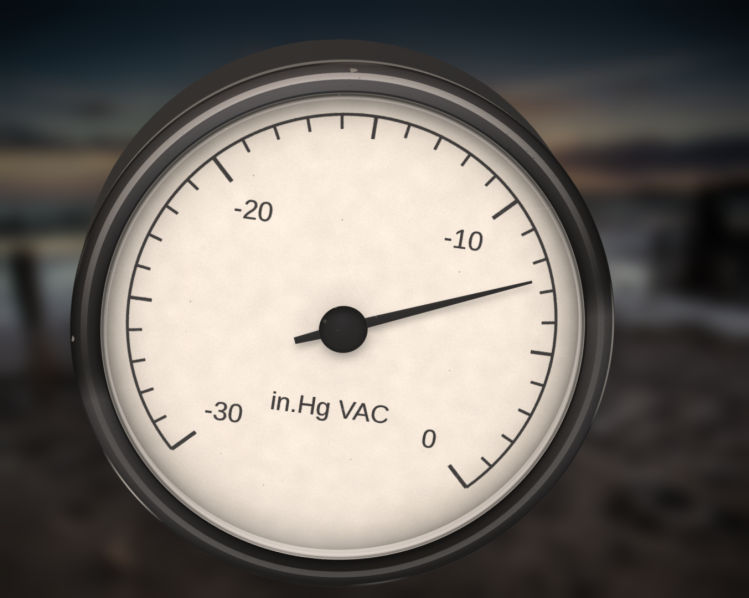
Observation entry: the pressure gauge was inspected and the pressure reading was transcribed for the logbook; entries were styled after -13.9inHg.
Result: -7.5inHg
